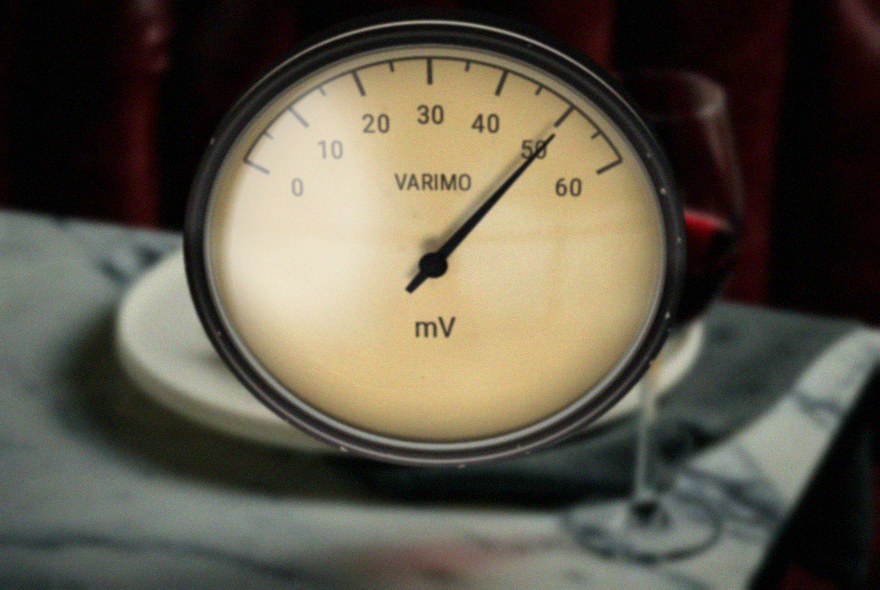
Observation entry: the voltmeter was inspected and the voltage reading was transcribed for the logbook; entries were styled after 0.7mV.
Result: 50mV
